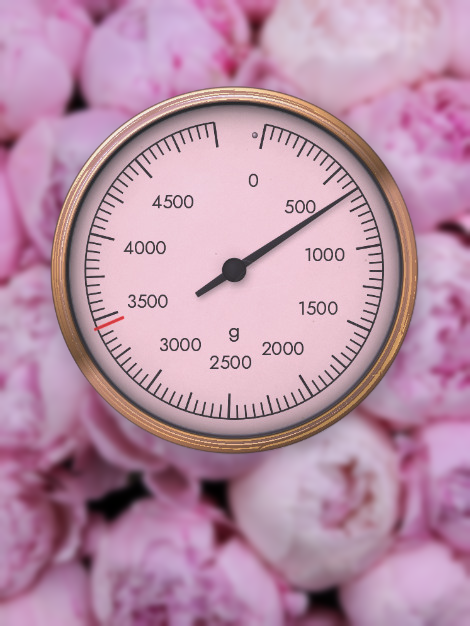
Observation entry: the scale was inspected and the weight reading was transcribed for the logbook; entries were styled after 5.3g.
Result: 650g
